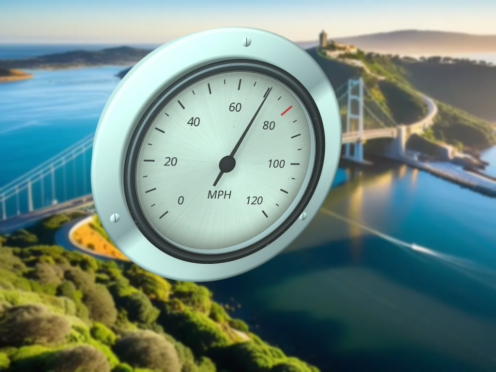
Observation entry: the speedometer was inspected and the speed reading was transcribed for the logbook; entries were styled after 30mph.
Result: 70mph
